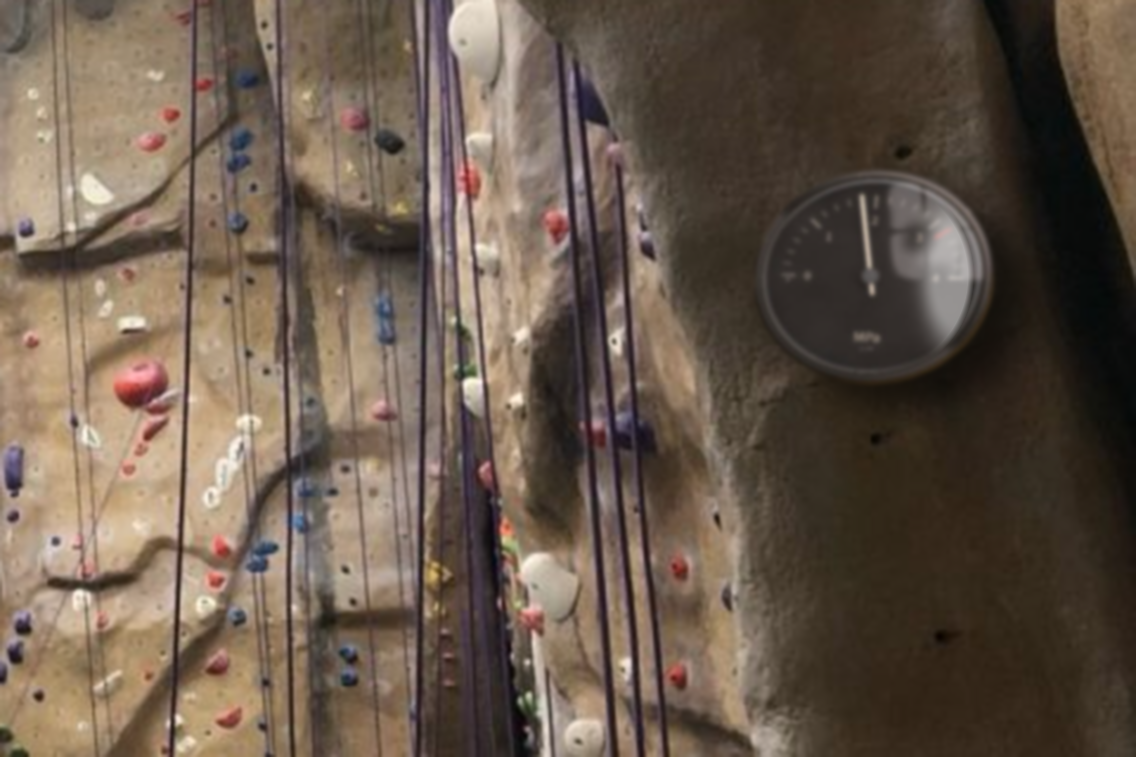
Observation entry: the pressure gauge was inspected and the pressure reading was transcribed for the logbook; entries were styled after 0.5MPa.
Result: 1.8MPa
